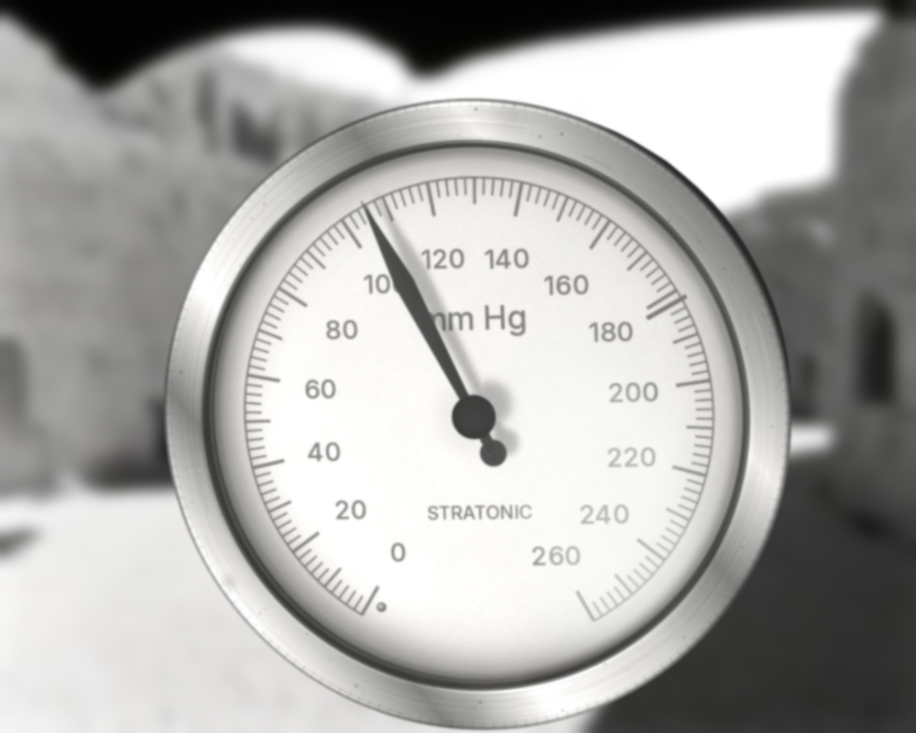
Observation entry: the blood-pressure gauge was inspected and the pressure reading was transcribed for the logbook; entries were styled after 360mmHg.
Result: 106mmHg
